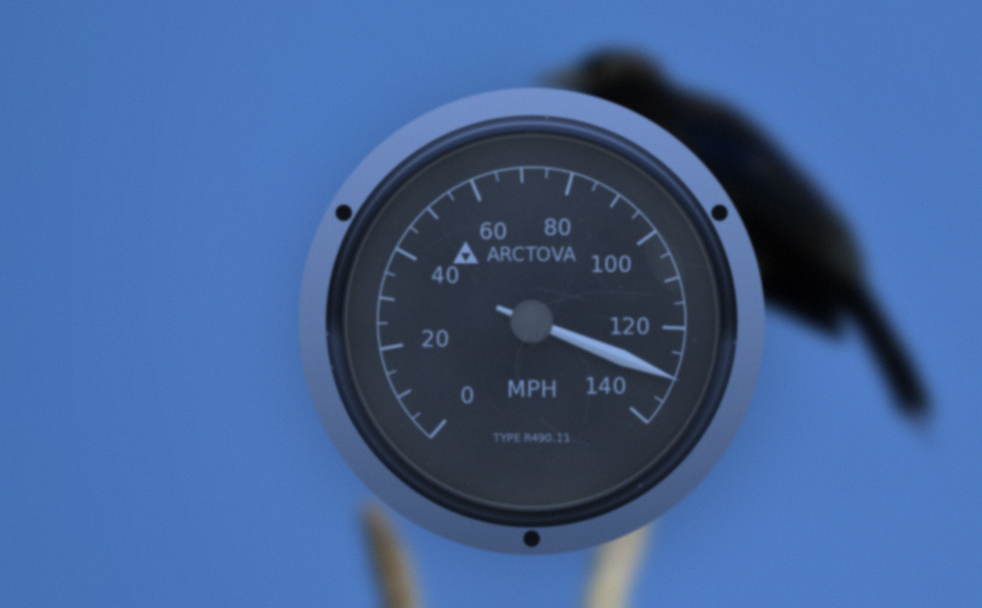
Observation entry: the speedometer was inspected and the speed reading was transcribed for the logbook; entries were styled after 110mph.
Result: 130mph
